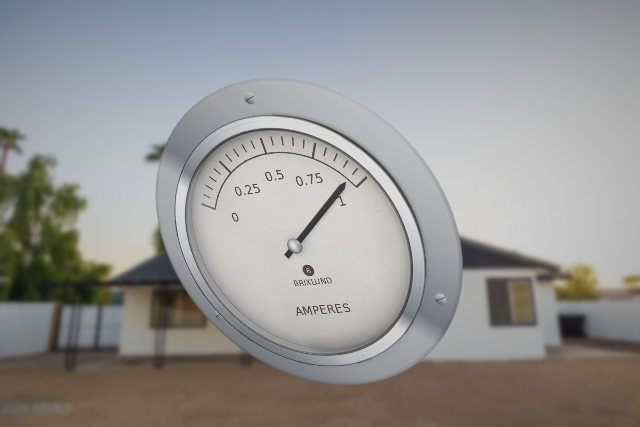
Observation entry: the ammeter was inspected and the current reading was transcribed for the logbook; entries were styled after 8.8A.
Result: 0.95A
